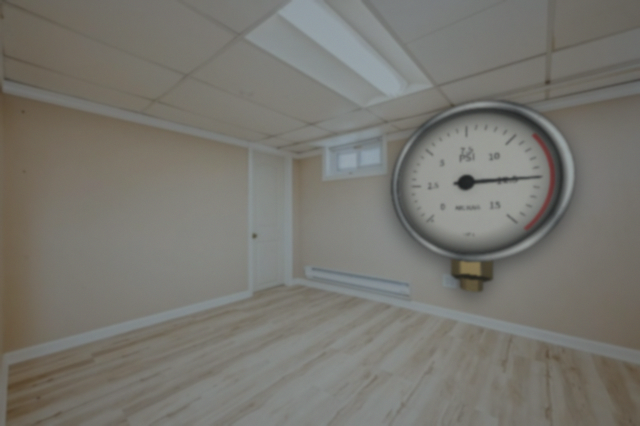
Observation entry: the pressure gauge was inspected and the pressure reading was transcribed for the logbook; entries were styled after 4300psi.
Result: 12.5psi
